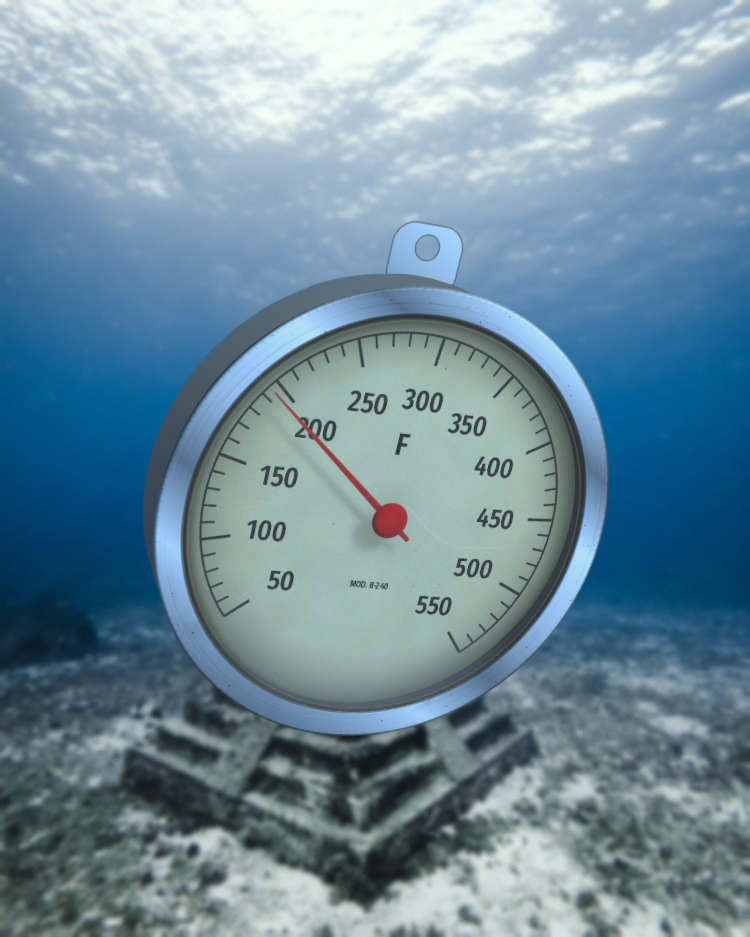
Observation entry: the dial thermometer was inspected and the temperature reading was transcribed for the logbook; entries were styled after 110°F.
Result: 195°F
